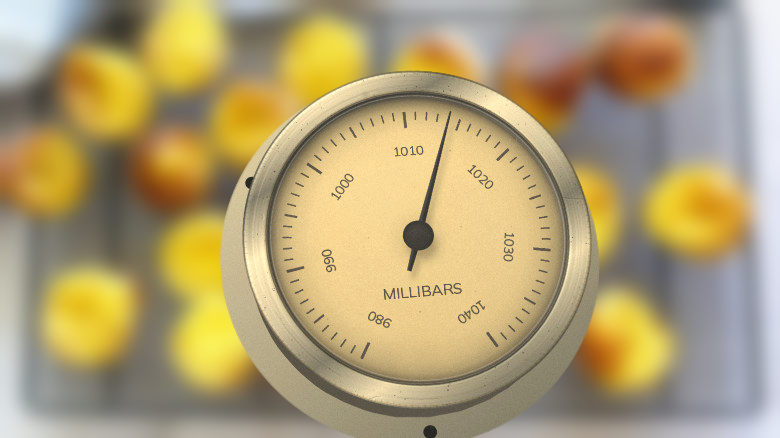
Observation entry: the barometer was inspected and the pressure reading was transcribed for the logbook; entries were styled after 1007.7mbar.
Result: 1014mbar
